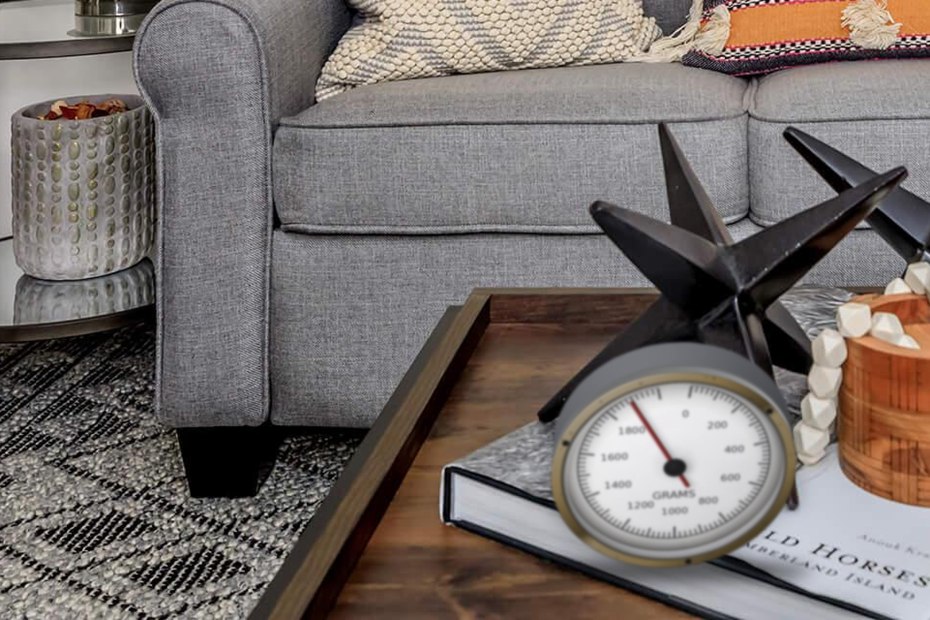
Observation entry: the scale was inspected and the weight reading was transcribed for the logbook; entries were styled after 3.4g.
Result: 1900g
